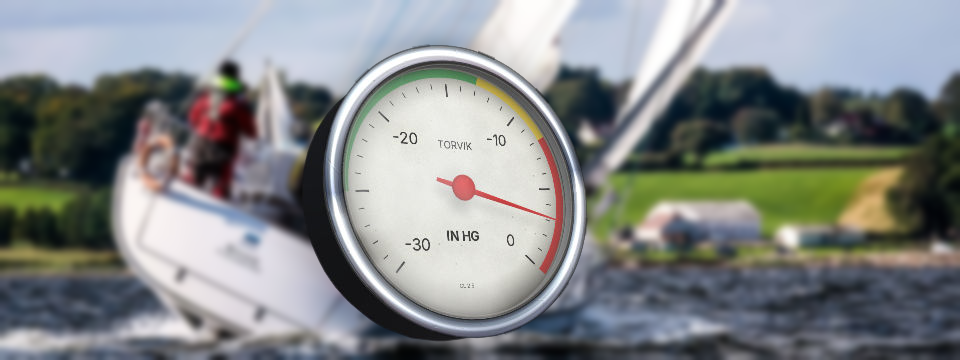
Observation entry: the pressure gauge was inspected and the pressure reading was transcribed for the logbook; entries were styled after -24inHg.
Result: -3inHg
